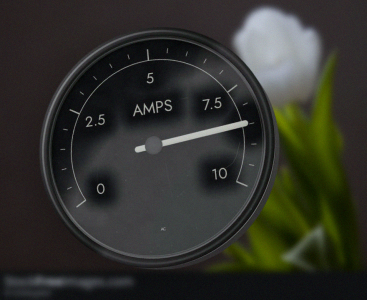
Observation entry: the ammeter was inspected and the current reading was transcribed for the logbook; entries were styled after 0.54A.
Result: 8.5A
